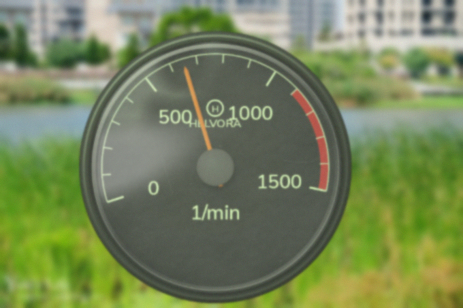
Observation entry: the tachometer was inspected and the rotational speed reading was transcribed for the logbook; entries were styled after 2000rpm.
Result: 650rpm
